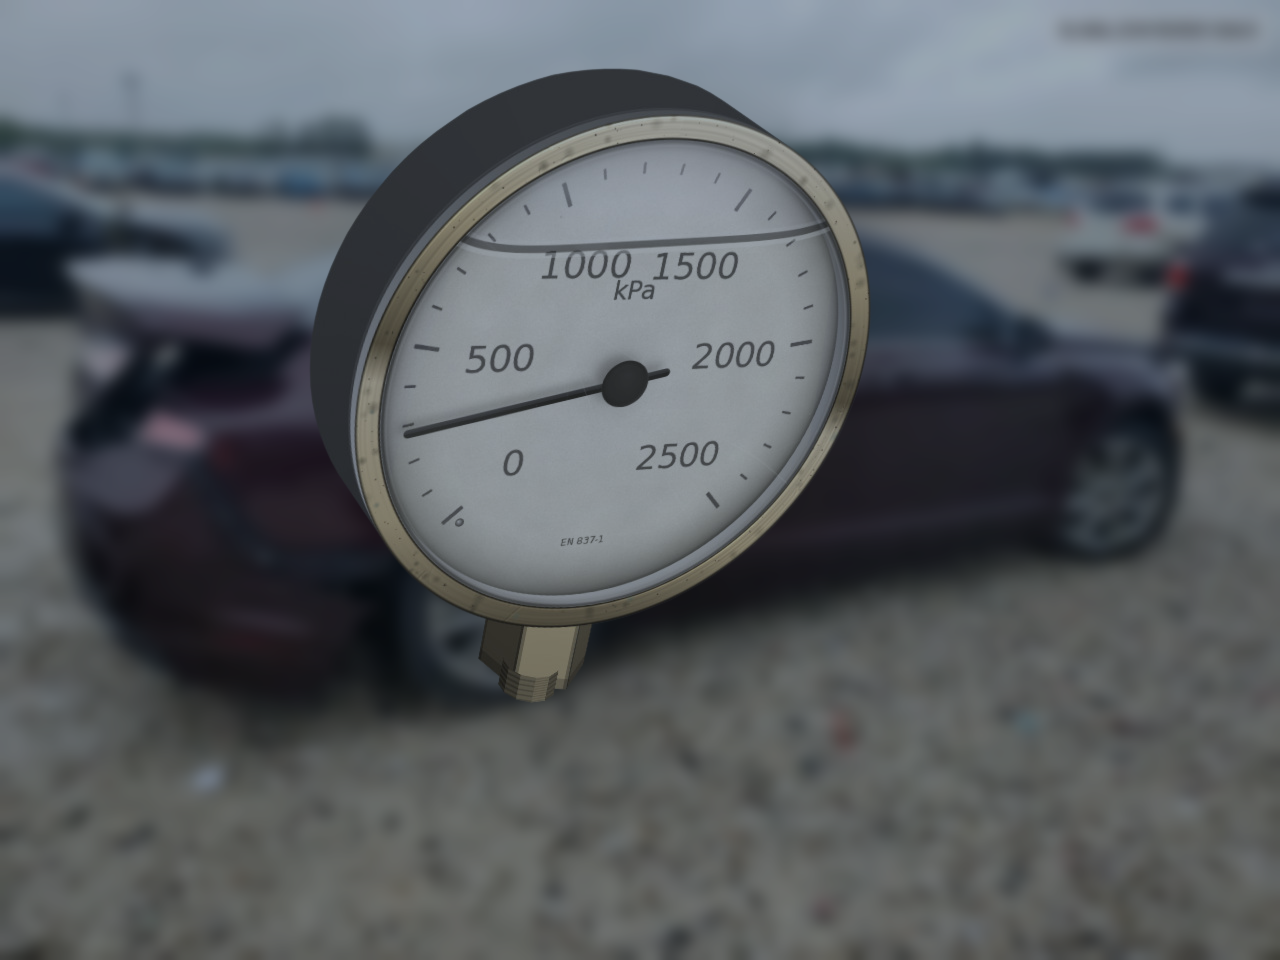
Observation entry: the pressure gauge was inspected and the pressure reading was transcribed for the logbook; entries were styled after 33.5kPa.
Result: 300kPa
